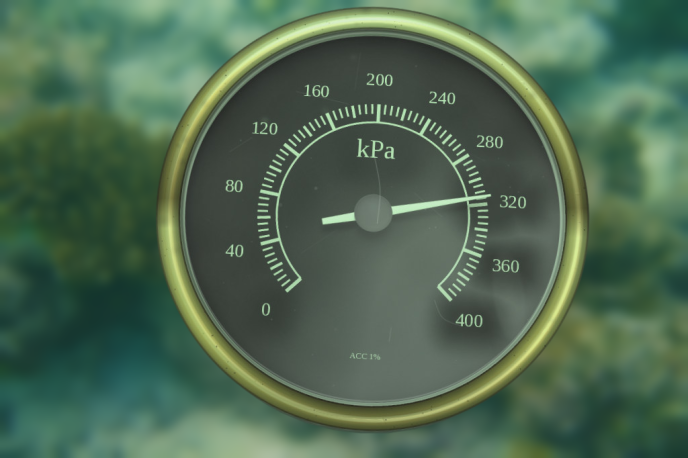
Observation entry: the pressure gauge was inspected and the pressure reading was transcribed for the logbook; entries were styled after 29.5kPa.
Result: 315kPa
